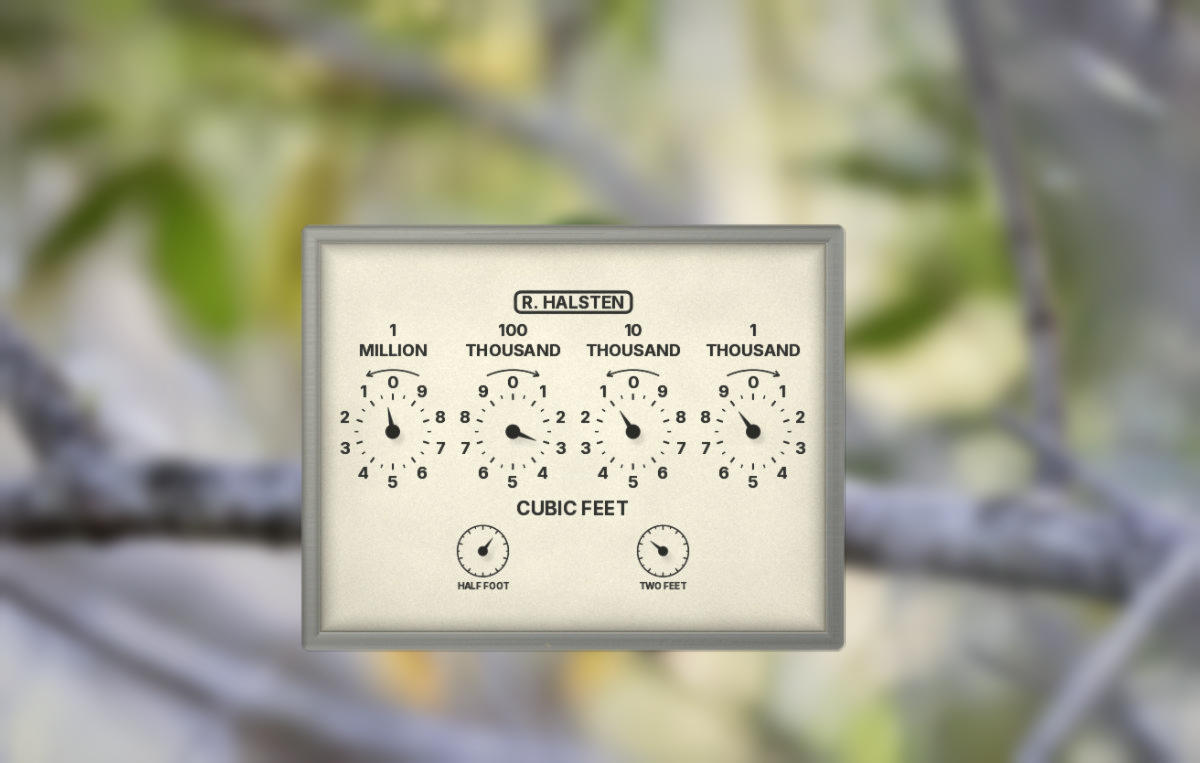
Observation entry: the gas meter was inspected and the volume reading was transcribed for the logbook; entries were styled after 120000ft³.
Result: 30900ft³
